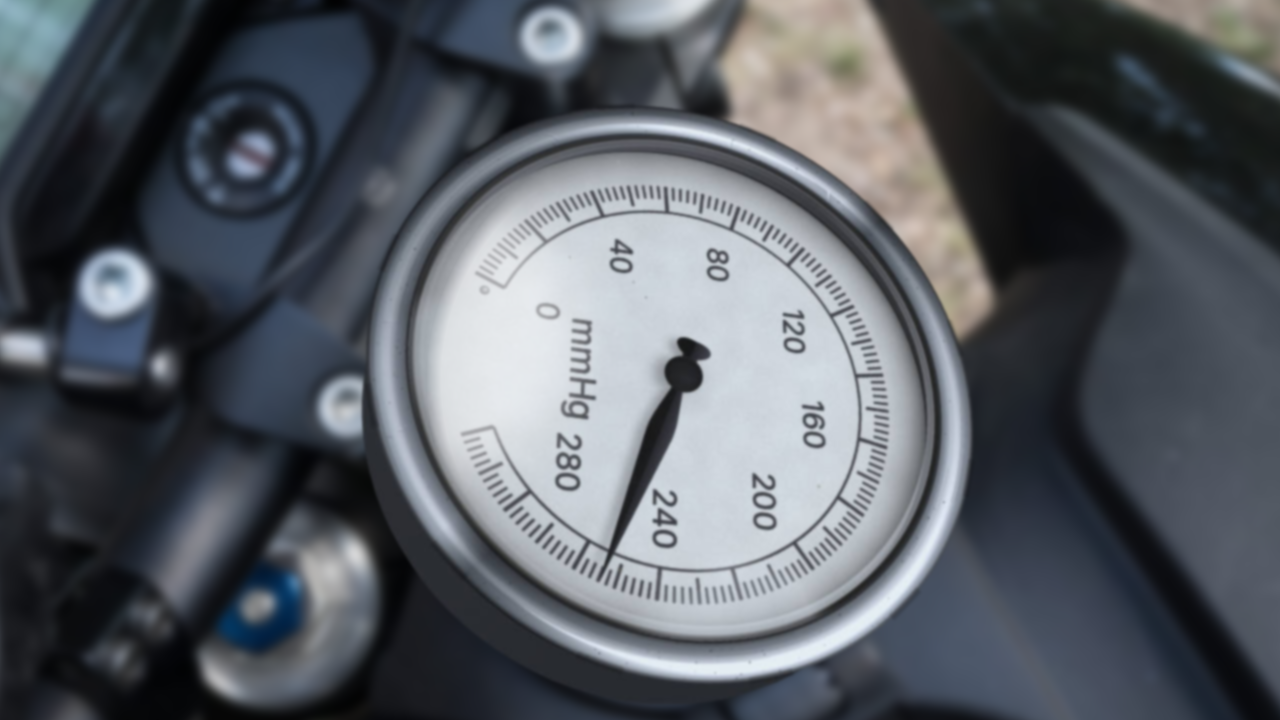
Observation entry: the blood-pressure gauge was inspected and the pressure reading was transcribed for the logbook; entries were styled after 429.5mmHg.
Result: 254mmHg
